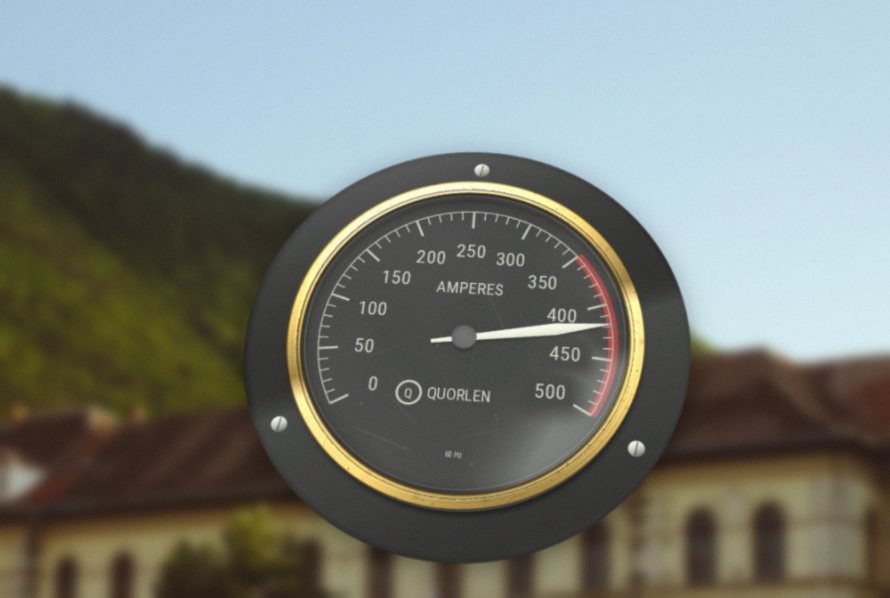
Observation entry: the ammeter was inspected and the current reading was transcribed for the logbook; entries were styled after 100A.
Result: 420A
